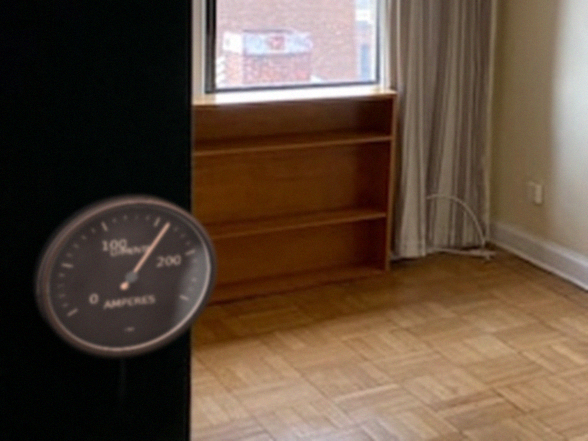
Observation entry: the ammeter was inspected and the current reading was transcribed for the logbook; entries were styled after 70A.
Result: 160A
